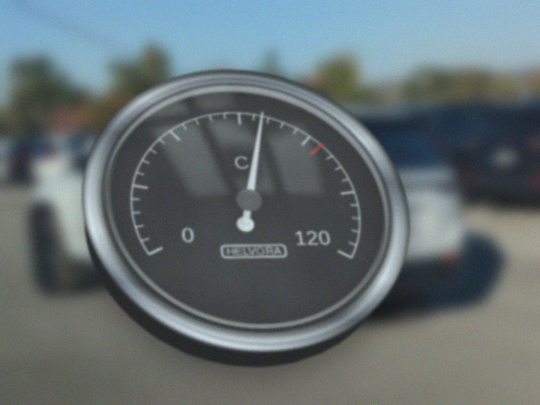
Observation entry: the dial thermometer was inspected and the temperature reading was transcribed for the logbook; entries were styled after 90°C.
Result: 66°C
